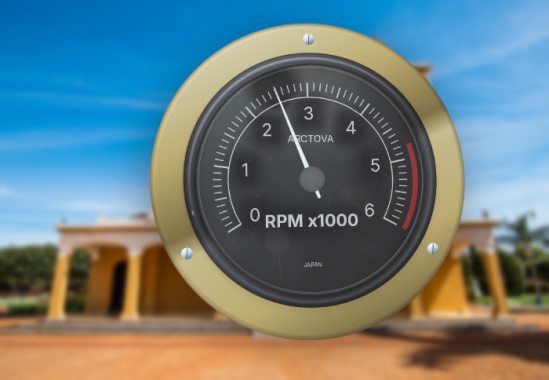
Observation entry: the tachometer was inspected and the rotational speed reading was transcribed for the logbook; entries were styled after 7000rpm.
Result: 2500rpm
